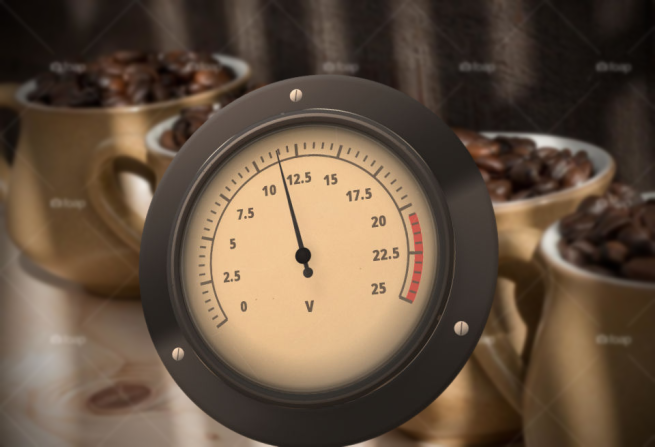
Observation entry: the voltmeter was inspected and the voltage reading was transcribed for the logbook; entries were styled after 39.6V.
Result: 11.5V
